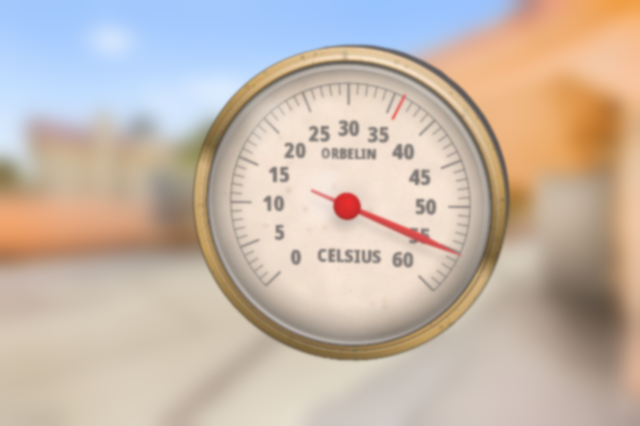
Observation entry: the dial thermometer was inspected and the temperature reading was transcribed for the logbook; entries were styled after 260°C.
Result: 55°C
